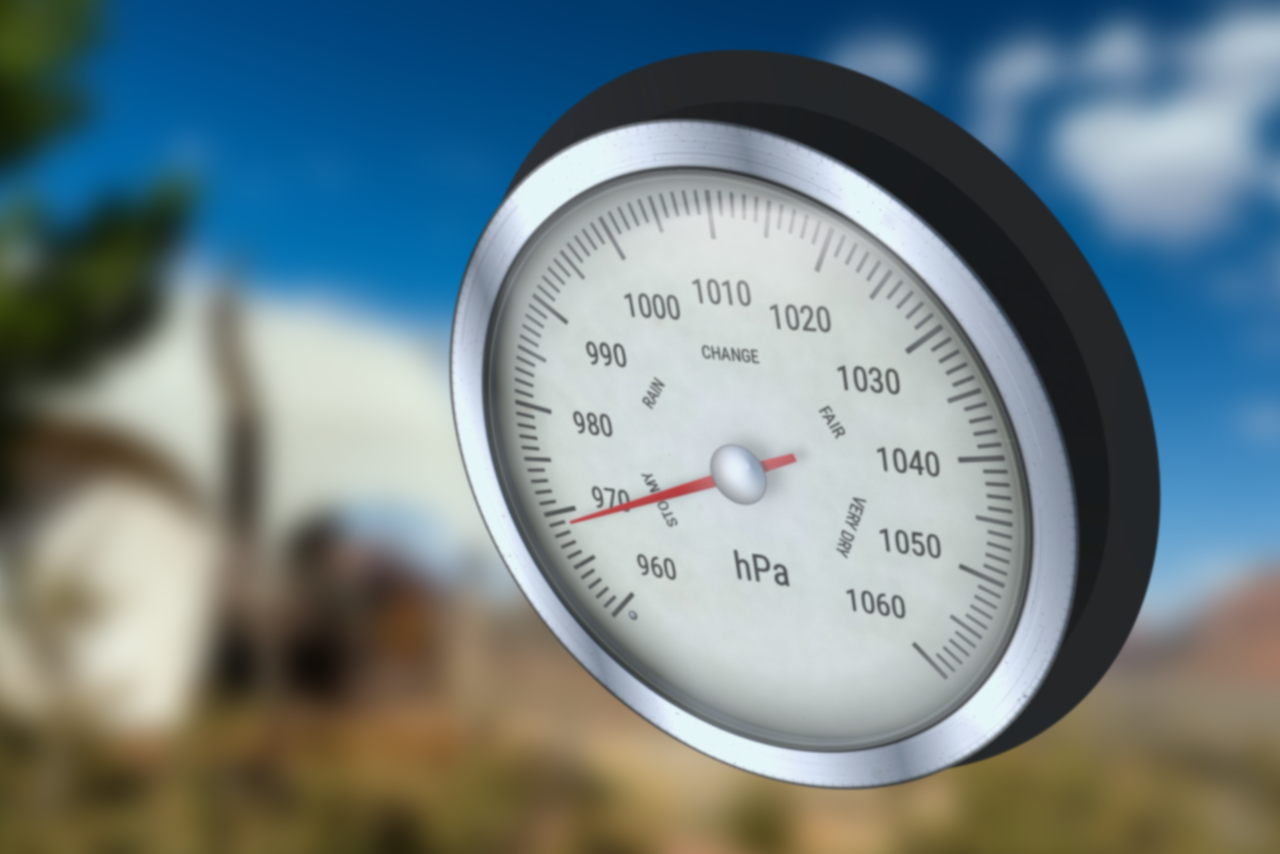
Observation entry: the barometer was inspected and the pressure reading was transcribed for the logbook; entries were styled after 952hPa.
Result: 969hPa
